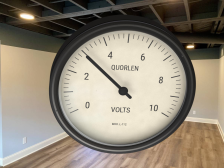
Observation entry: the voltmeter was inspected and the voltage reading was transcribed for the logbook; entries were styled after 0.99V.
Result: 3V
